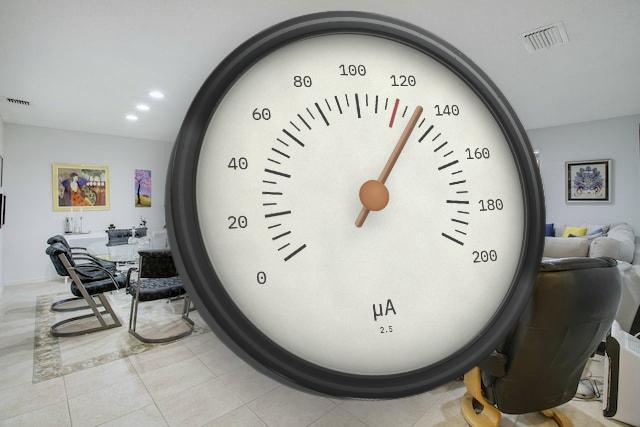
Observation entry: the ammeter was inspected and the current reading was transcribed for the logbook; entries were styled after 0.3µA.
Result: 130µA
